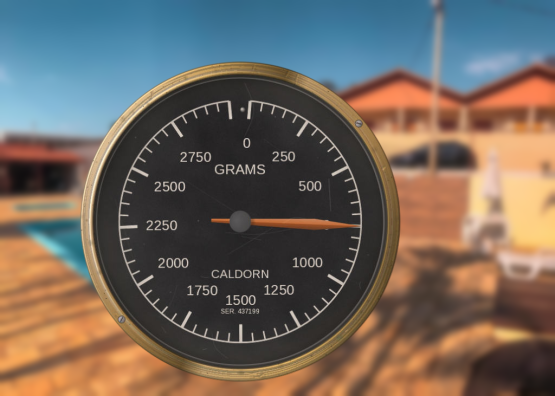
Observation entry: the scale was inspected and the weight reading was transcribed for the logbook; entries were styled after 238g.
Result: 750g
